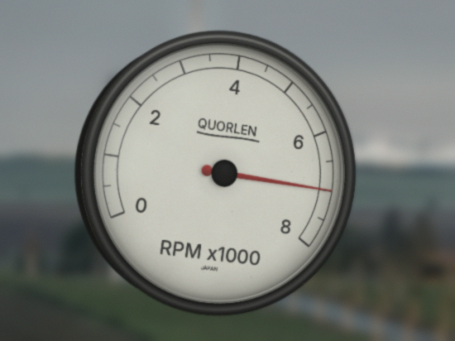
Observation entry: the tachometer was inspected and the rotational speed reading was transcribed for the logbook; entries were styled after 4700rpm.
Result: 7000rpm
